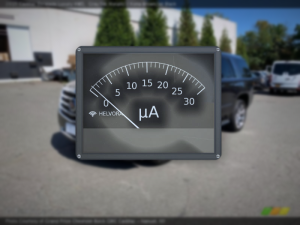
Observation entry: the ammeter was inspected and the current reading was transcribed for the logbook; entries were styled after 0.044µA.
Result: 1µA
